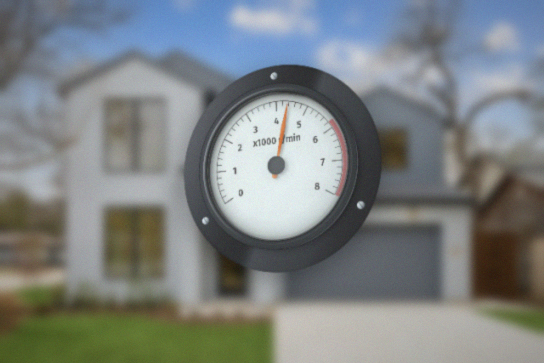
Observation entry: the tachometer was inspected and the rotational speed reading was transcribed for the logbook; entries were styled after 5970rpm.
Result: 4400rpm
